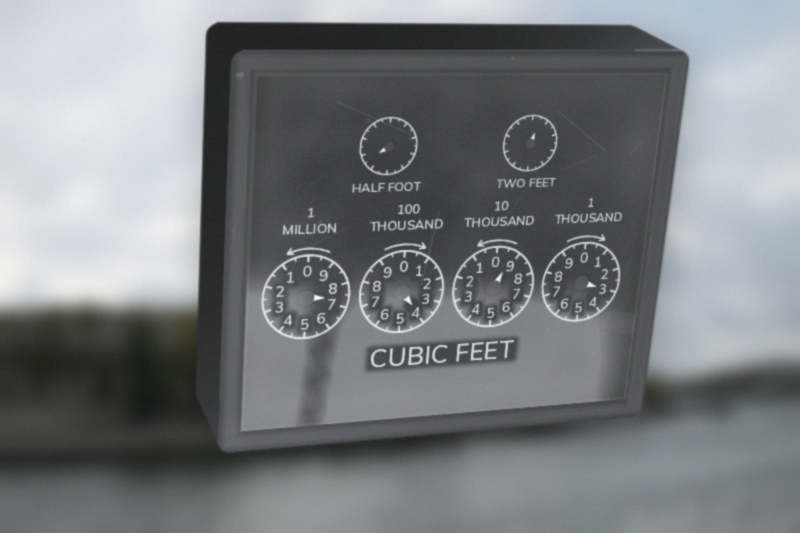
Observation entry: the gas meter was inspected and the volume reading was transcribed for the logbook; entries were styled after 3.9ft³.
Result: 739300ft³
